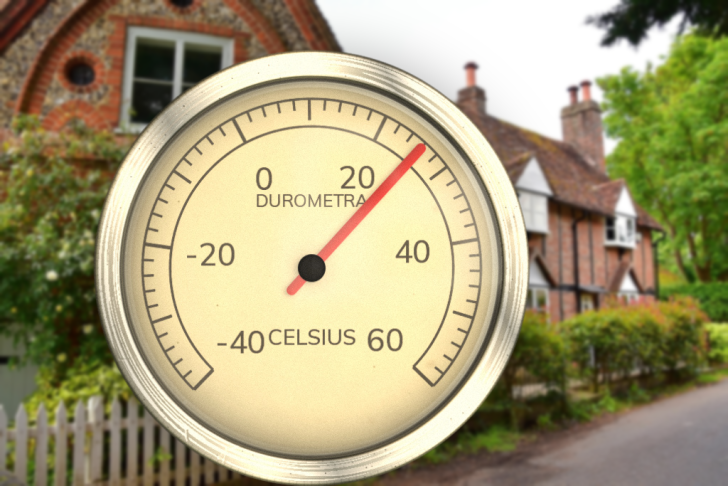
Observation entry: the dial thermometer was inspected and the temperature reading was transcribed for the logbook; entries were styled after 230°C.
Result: 26°C
